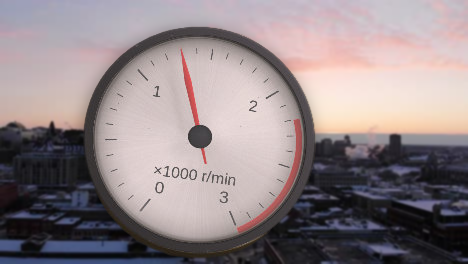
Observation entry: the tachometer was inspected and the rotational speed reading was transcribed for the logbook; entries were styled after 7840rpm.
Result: 1300rpm
